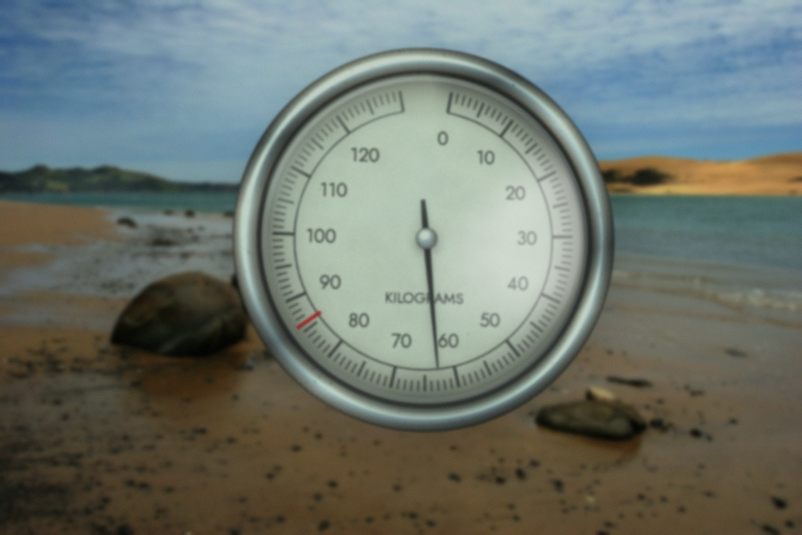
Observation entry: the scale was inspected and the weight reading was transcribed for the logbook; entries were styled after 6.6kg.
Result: 63kg
